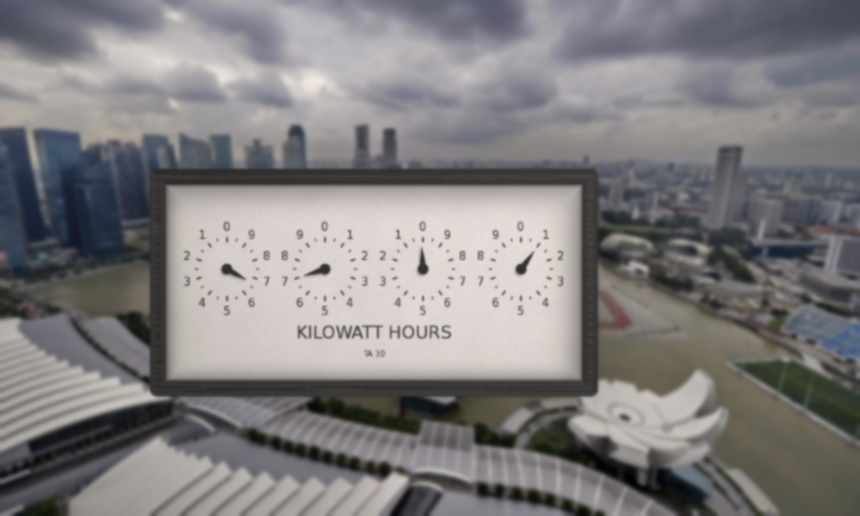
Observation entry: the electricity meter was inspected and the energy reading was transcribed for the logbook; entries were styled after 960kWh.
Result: 6701kWh
